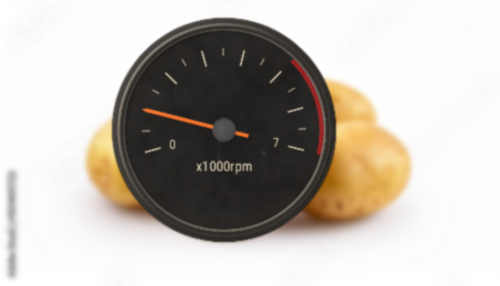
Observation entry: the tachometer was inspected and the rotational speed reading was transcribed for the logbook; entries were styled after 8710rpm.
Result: 1000rpm
